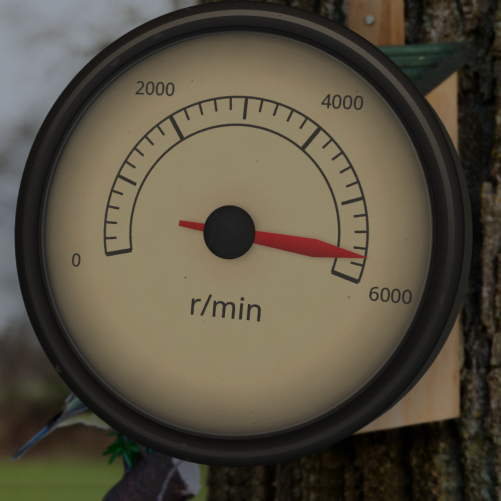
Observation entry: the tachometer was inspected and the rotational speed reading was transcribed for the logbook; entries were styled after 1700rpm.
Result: 5700rpm
